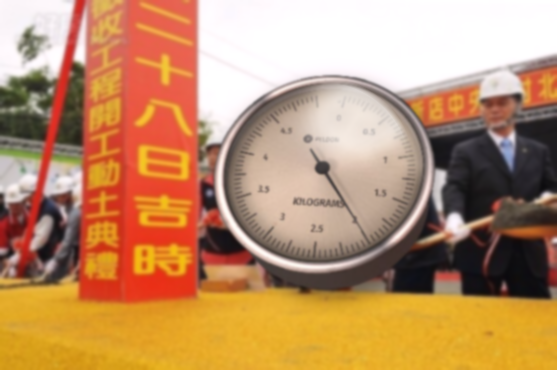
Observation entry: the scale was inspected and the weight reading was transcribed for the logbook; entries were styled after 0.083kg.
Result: 2kg
